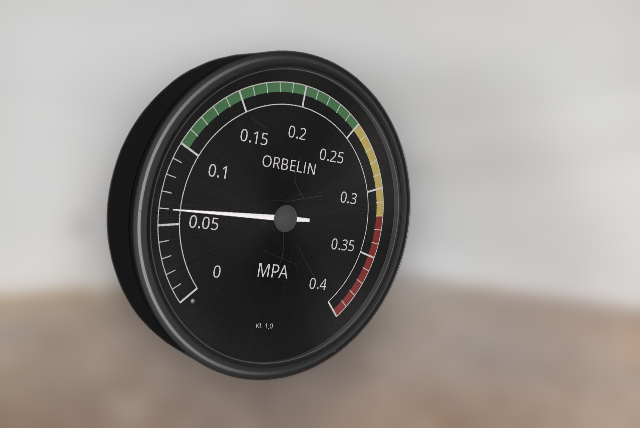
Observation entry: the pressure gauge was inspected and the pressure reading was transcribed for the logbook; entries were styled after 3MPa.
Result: 0.06MPa
